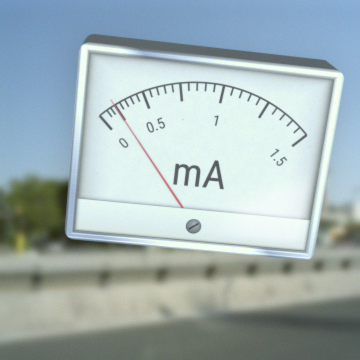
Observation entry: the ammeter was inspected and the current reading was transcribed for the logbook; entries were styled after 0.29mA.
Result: 0.25mA
